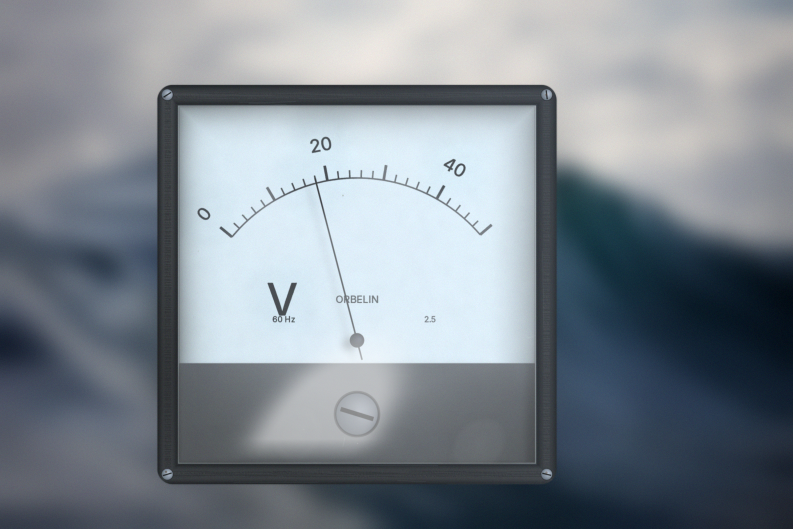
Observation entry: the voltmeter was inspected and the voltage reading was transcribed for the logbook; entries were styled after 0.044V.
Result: 18V
